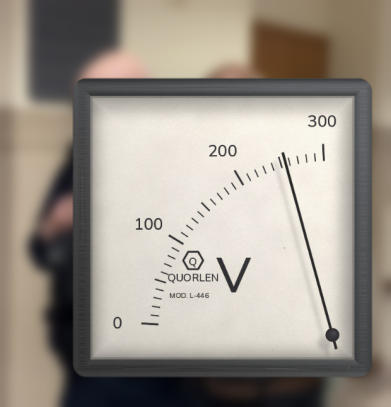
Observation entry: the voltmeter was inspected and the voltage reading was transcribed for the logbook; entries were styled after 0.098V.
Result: 255V
